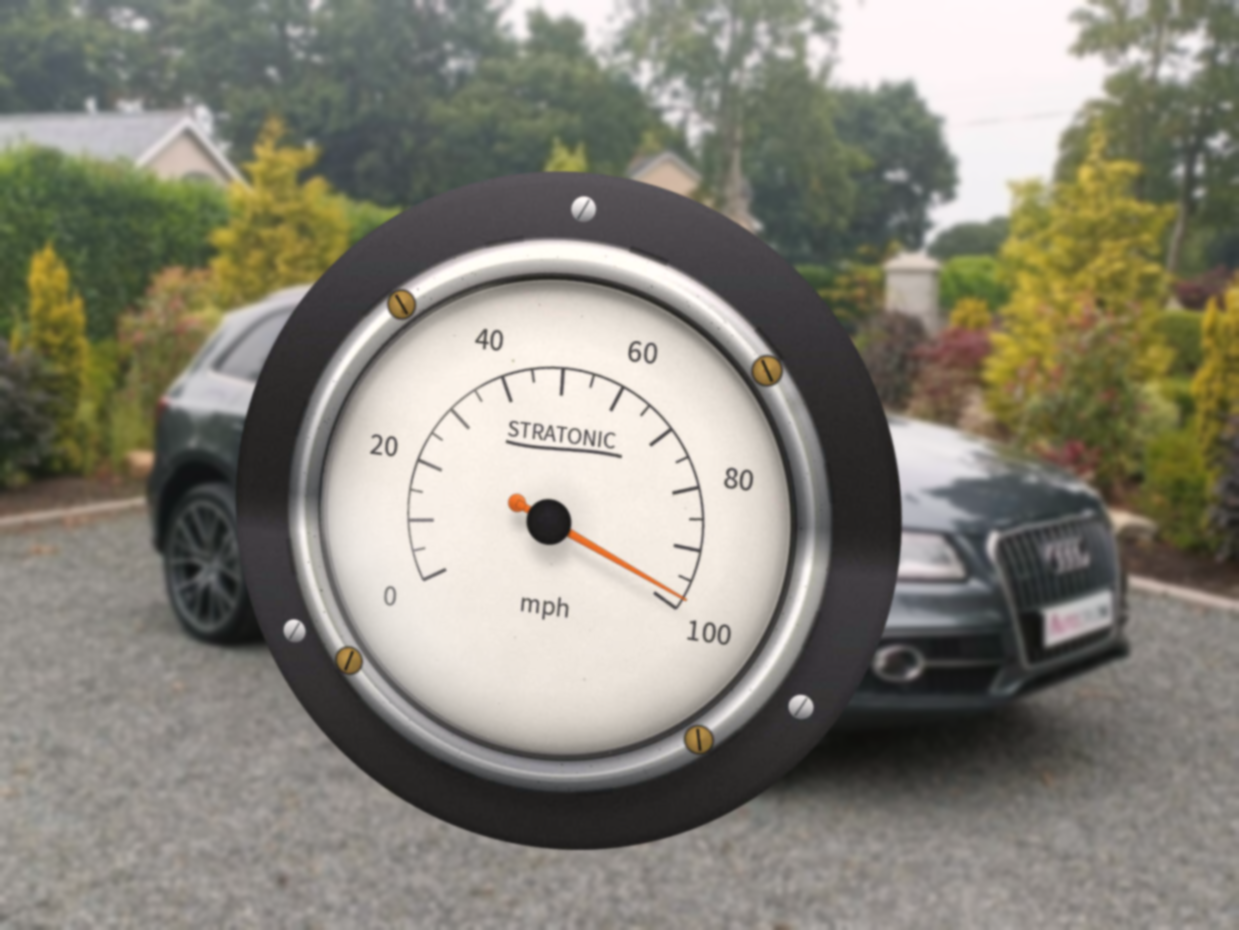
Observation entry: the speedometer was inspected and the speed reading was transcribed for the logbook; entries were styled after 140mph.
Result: 97.5mph
